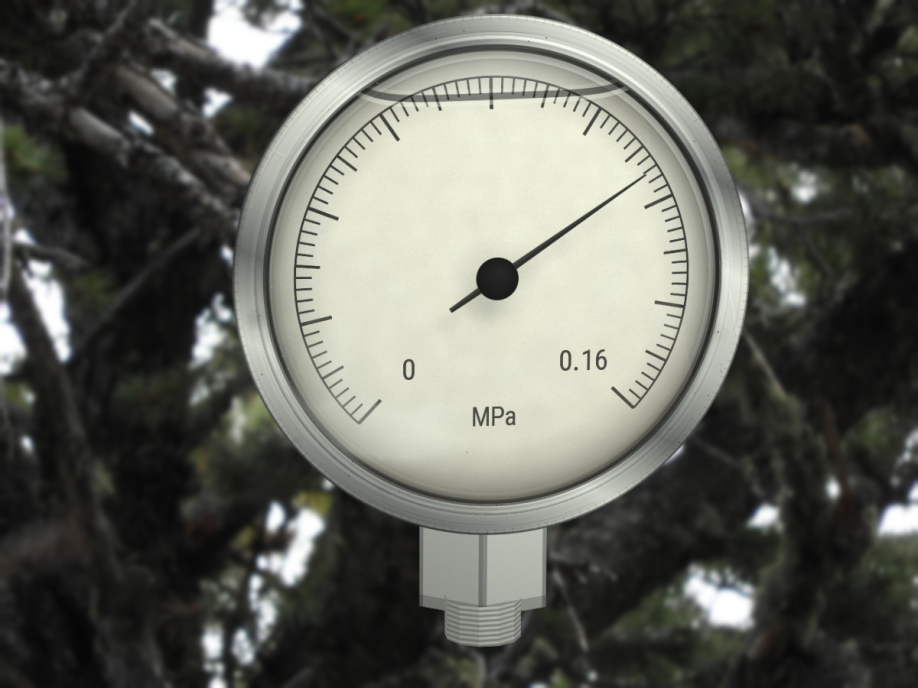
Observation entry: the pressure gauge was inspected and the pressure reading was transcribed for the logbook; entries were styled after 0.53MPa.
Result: 0.114MPa
